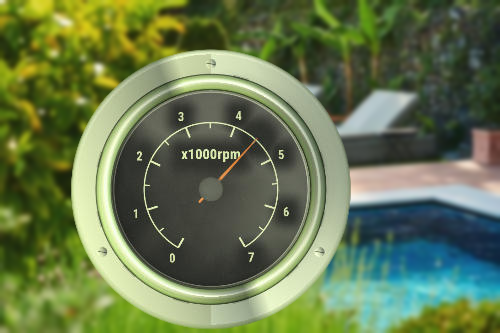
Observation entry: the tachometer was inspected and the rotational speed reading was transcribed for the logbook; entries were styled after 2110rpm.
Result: 4500rpm
